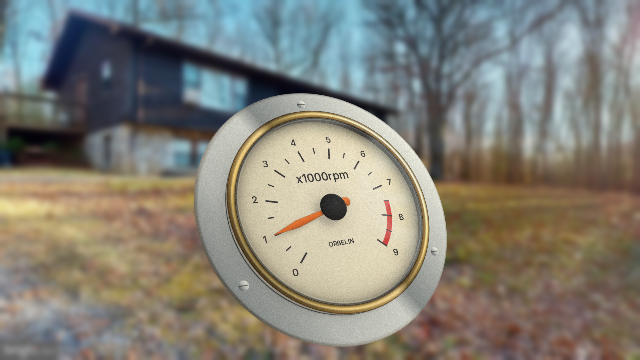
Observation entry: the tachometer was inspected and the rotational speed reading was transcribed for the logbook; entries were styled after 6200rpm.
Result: 1000rpm
